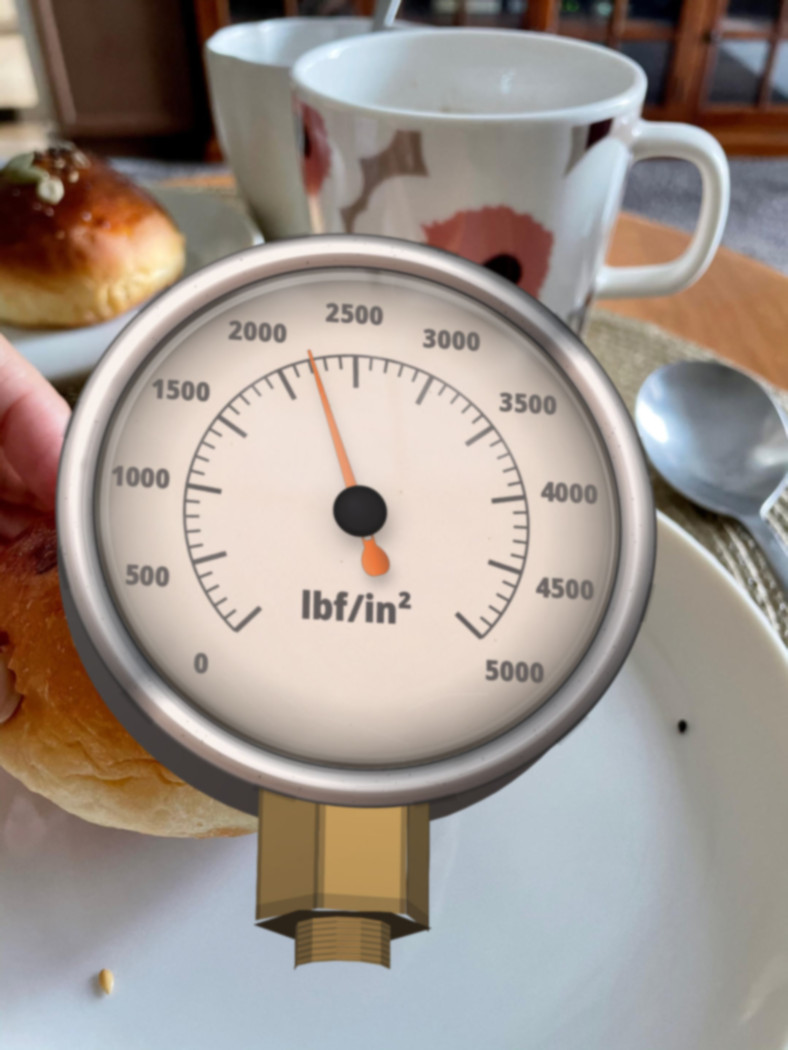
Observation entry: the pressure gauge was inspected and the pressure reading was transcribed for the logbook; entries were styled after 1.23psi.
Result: 2200psi
